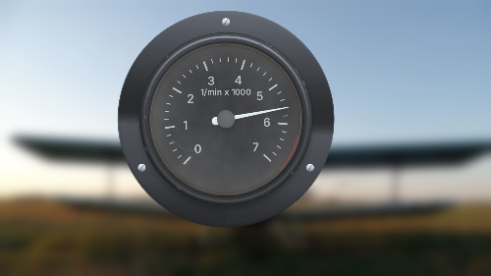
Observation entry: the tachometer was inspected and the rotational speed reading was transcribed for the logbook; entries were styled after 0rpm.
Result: 5600rpm
